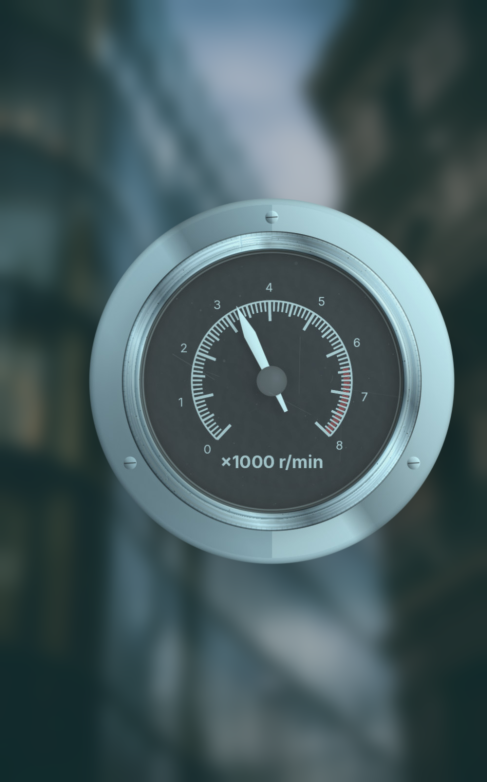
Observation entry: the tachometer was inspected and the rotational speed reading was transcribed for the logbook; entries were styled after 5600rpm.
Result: 3300rpm
